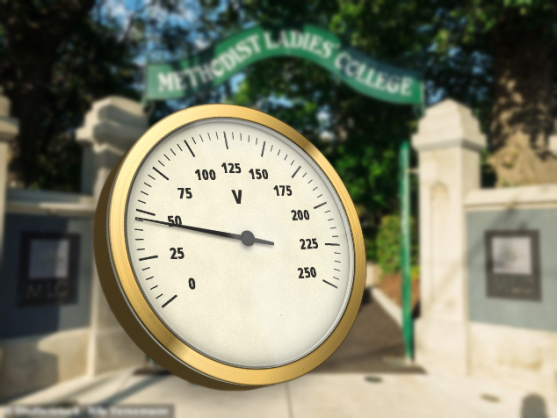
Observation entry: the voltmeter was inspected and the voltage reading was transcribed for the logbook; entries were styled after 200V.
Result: 45V
